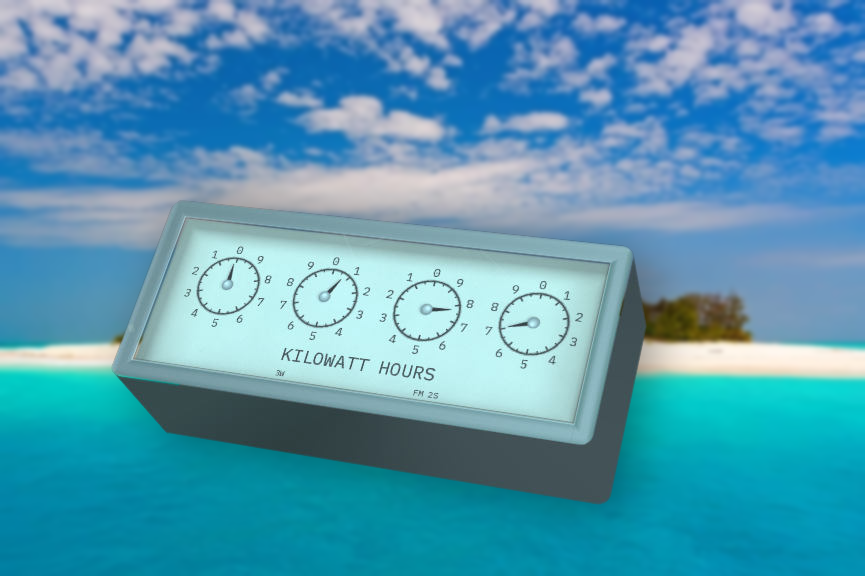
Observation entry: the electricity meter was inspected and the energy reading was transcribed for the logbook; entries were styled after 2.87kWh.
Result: 77kWh
